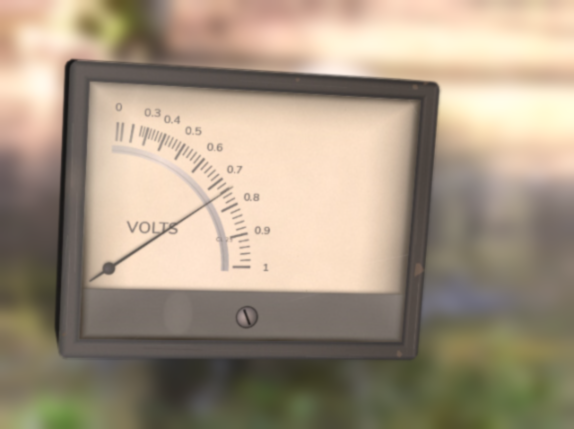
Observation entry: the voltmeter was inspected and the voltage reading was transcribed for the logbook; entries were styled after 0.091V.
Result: 0.74V
